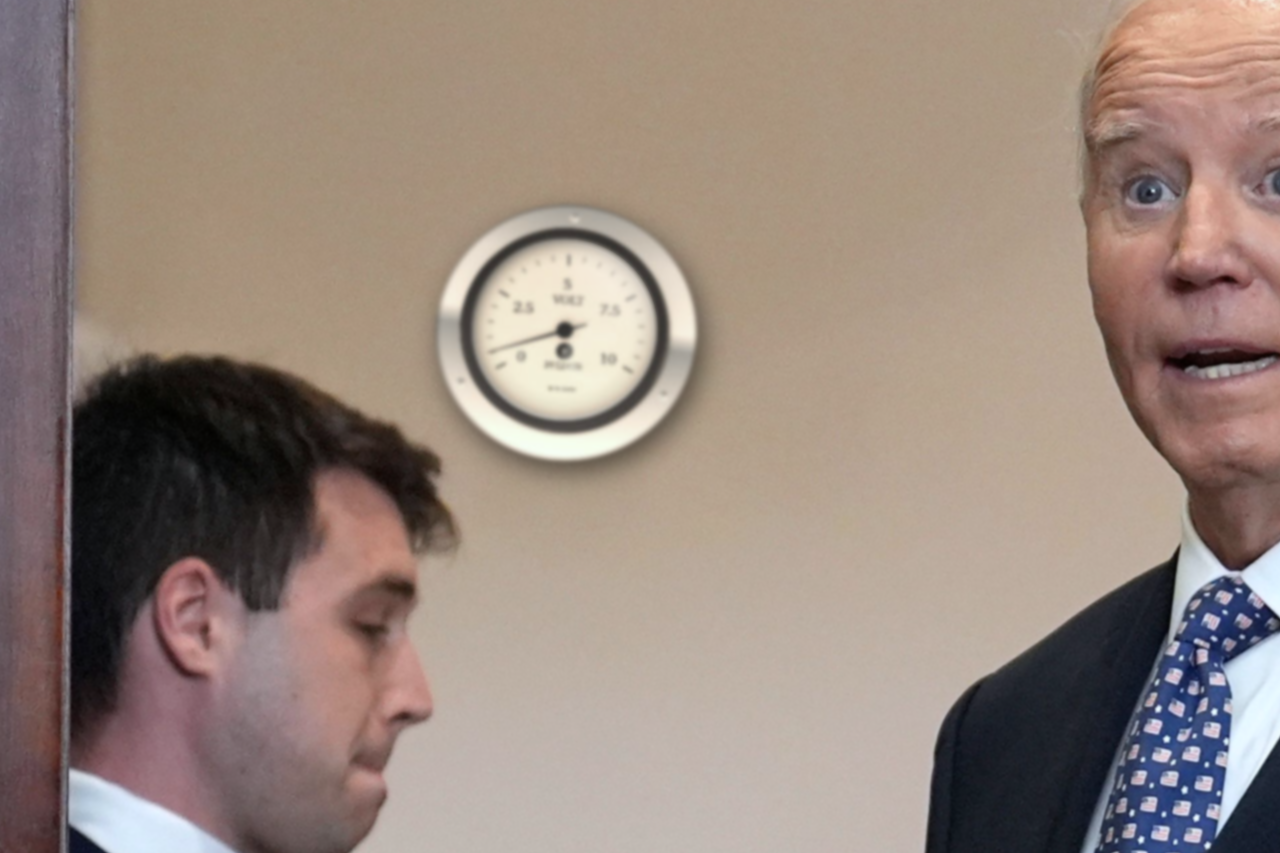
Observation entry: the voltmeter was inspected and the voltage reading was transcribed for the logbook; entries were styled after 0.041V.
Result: 0.5V
